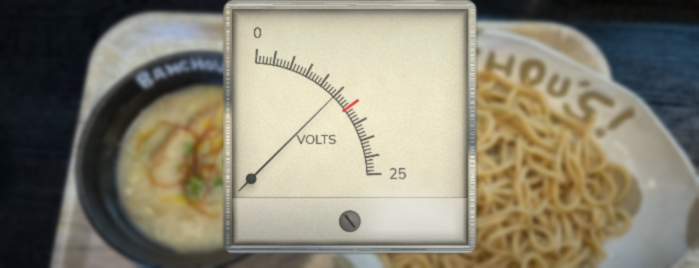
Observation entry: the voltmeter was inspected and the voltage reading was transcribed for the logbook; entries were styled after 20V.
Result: 12.5V
